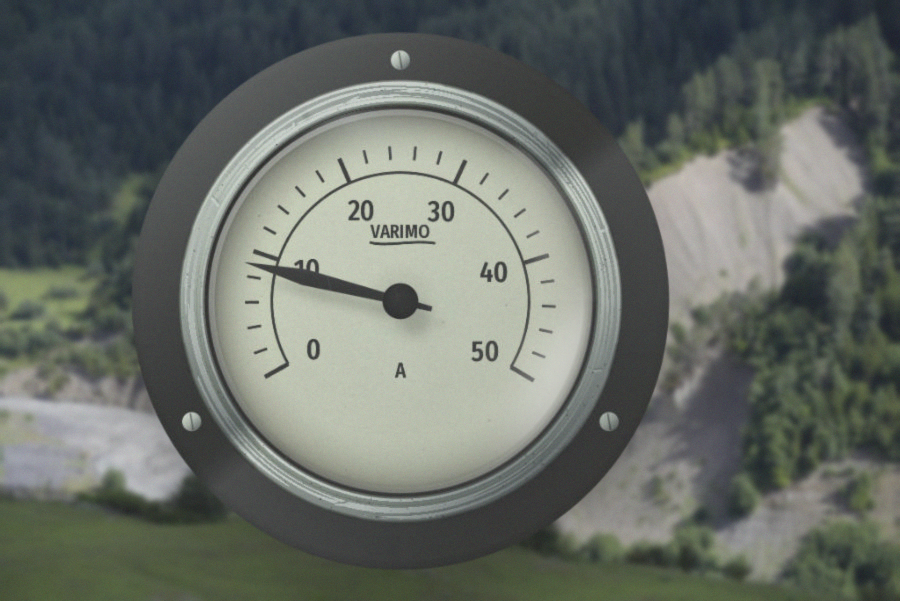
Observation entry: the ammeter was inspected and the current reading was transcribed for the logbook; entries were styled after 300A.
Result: 9A
